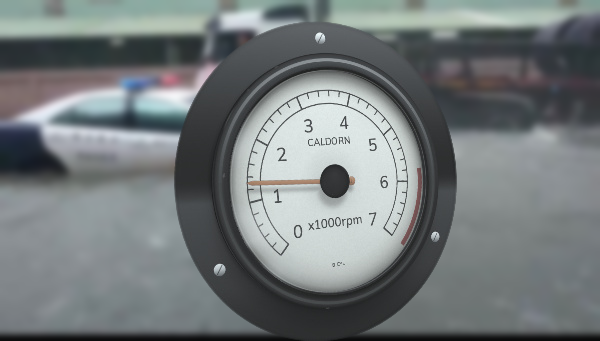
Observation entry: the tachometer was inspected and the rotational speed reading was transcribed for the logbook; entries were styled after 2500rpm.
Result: 1300rpm
